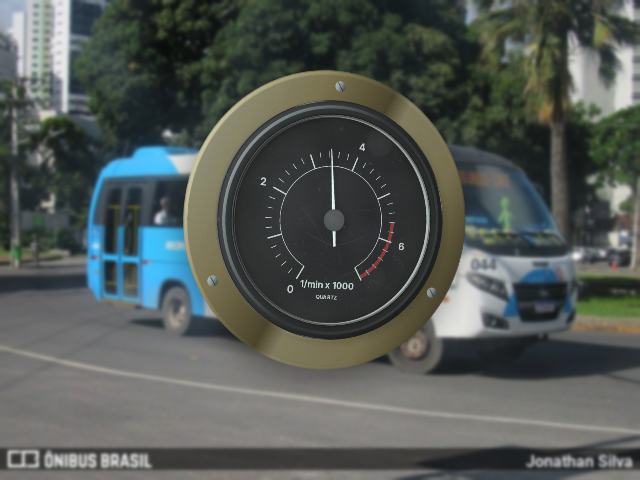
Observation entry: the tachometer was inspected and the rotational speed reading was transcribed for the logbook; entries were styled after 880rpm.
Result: 3400rpm
